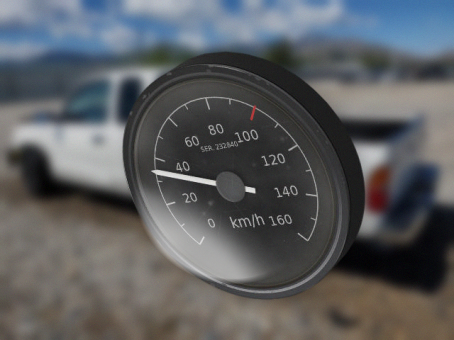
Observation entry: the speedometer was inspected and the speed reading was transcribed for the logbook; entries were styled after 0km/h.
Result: 35km/h
